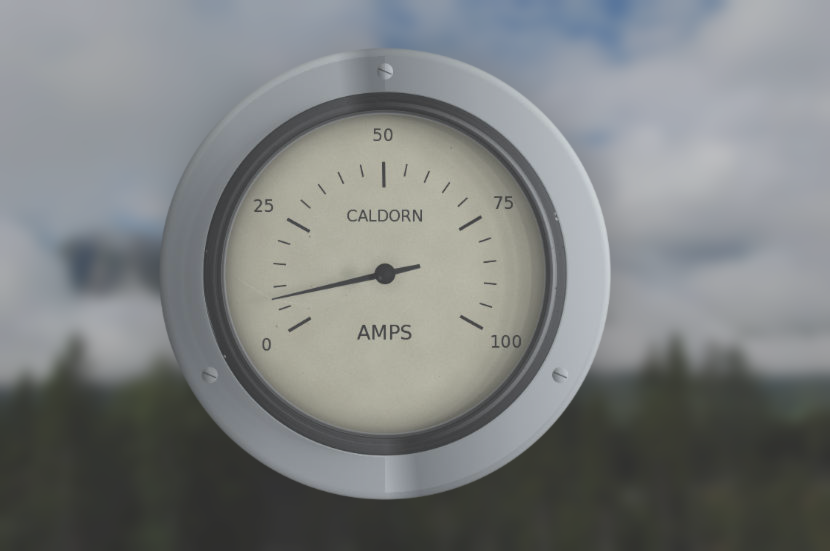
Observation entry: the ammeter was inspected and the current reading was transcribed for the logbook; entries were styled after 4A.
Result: 7.5A
